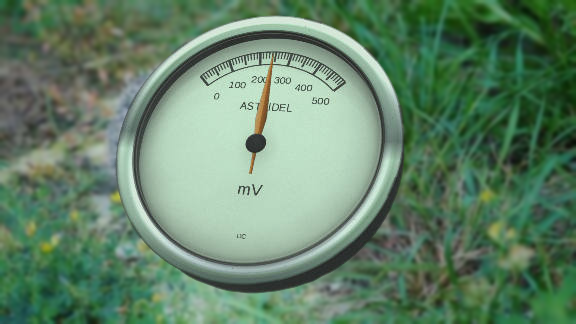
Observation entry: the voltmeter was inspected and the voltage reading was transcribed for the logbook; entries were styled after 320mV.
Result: 250mV
